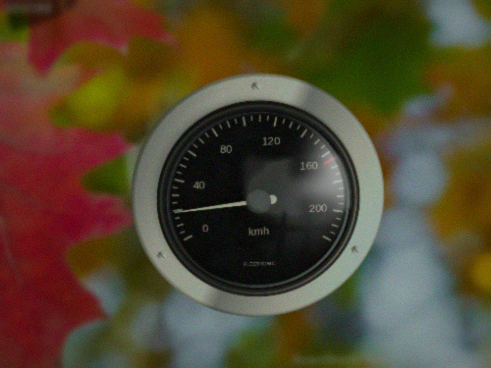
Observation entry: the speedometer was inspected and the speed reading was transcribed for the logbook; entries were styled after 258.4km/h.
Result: 20km/h
